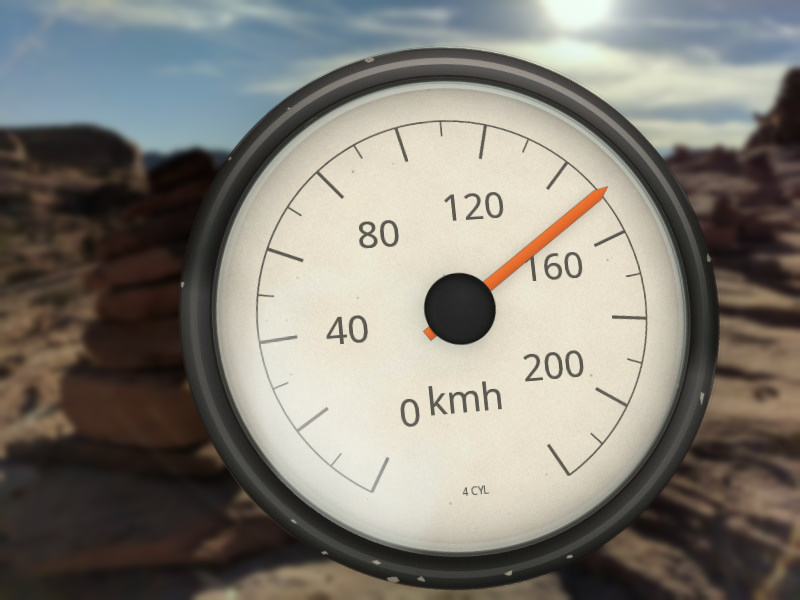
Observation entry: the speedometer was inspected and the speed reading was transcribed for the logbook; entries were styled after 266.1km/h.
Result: 150km/h
